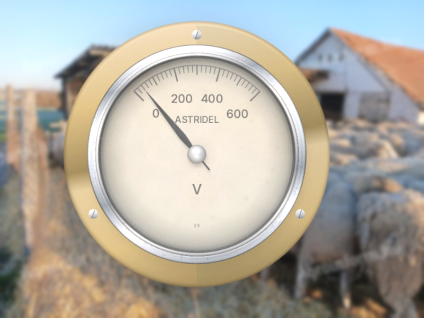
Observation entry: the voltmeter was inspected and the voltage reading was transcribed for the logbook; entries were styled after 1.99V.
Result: 40V
